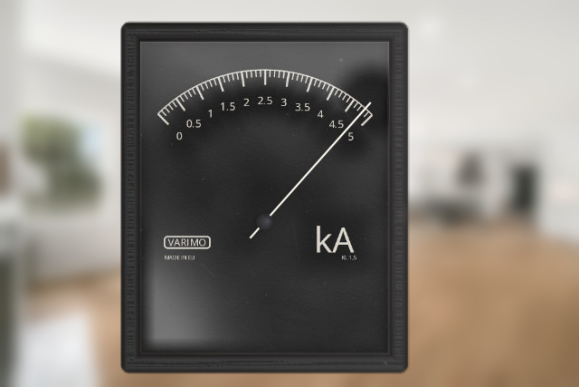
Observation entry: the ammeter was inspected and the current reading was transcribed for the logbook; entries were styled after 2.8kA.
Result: 4.8kA
